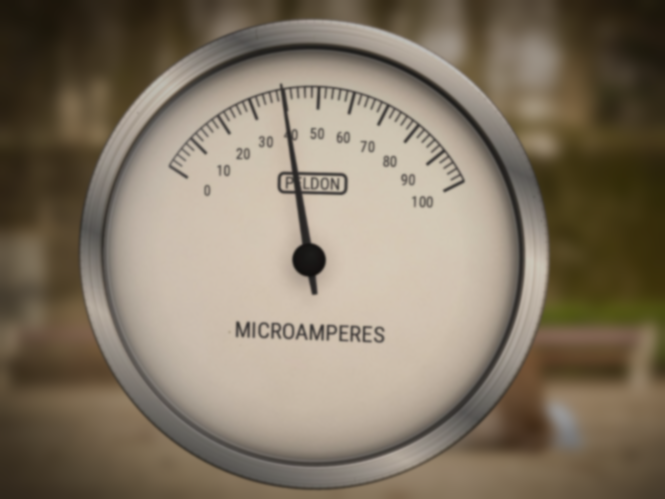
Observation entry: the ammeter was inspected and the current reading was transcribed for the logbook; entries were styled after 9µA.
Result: 40µA
